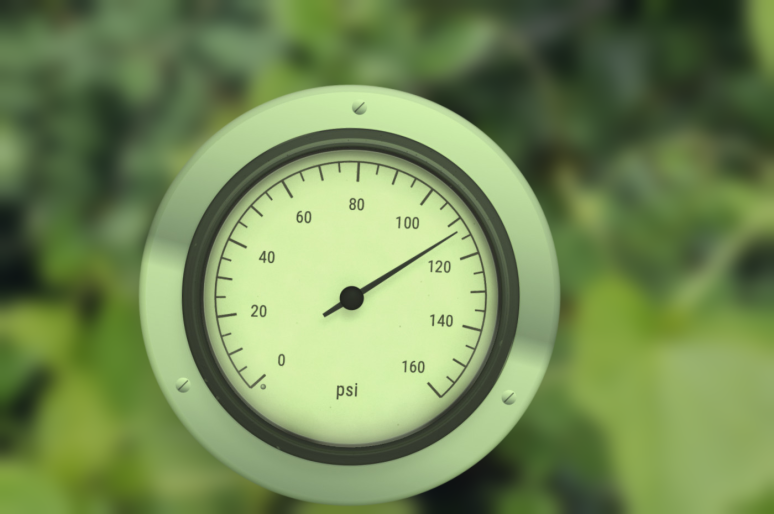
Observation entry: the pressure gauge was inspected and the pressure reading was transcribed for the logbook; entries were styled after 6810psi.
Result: 112.5psi
